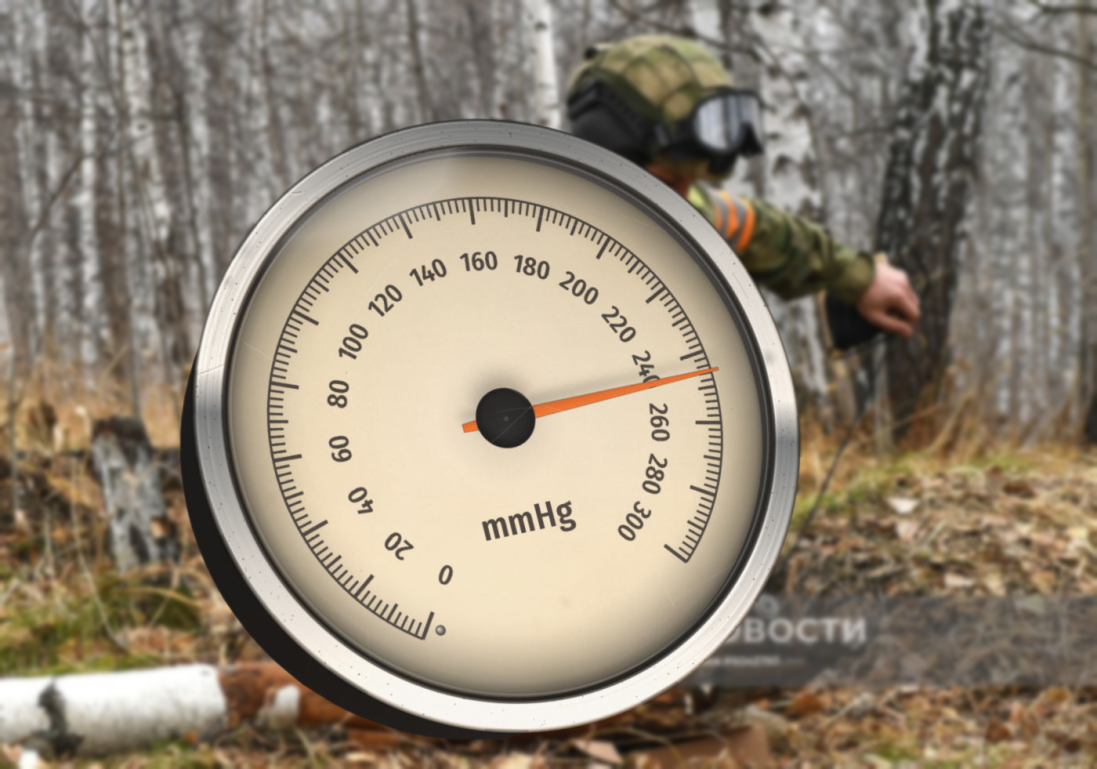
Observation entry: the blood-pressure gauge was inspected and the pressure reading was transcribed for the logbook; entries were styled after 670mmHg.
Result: 246mmHg
